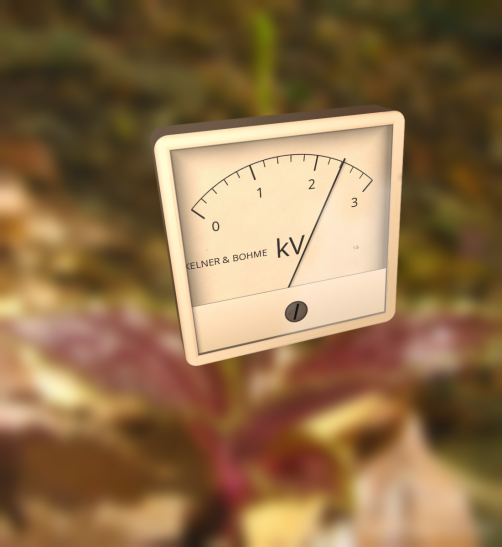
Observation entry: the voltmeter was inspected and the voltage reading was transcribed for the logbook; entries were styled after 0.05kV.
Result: 2.4kV
